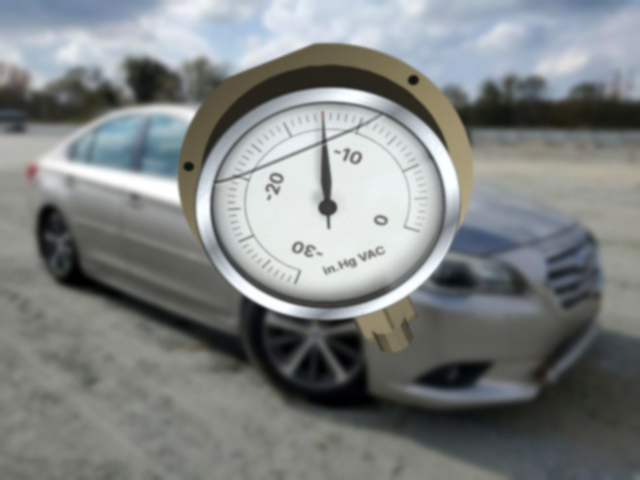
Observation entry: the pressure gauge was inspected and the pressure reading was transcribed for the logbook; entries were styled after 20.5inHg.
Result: -12.5inHg
